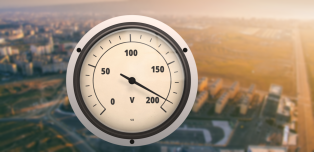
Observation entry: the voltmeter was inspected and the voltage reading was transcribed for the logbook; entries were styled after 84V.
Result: 190V
